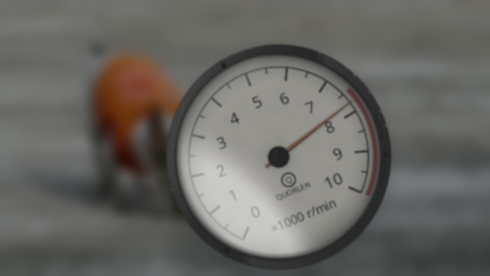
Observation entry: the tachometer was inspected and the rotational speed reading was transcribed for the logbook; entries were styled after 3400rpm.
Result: 7750rpm
